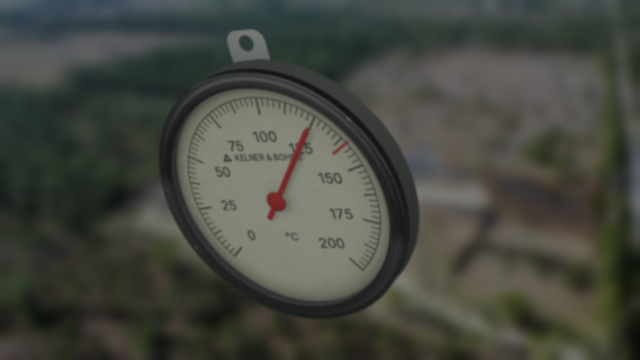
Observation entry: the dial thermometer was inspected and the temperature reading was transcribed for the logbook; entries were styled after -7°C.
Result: 125°C
